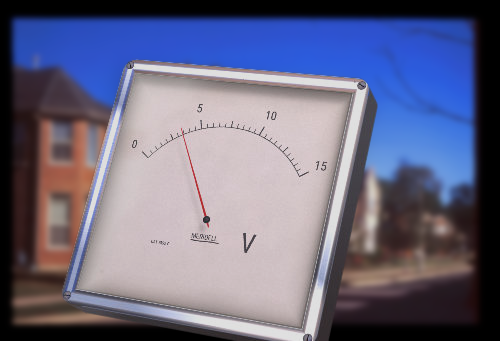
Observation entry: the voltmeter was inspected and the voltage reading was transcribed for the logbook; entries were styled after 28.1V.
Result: 3.5V
